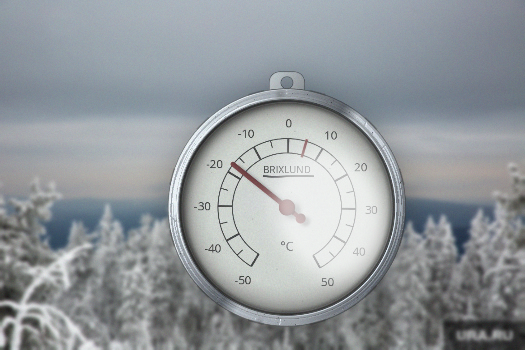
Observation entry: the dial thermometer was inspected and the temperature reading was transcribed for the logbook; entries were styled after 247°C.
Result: -17.5°C
